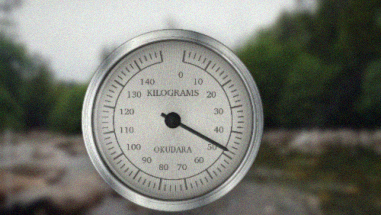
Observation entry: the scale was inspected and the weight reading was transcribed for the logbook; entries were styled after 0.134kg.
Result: 48kg
